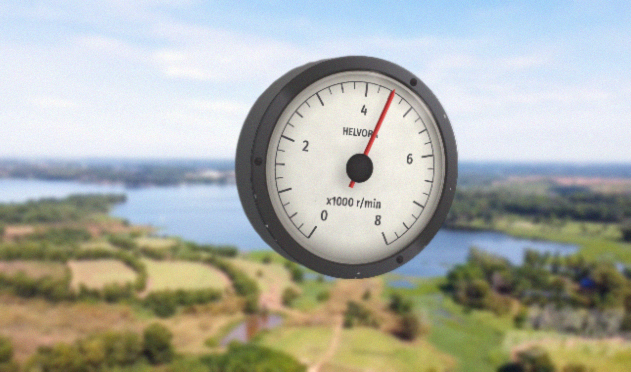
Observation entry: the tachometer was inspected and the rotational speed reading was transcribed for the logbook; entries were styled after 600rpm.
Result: 4500rpm
